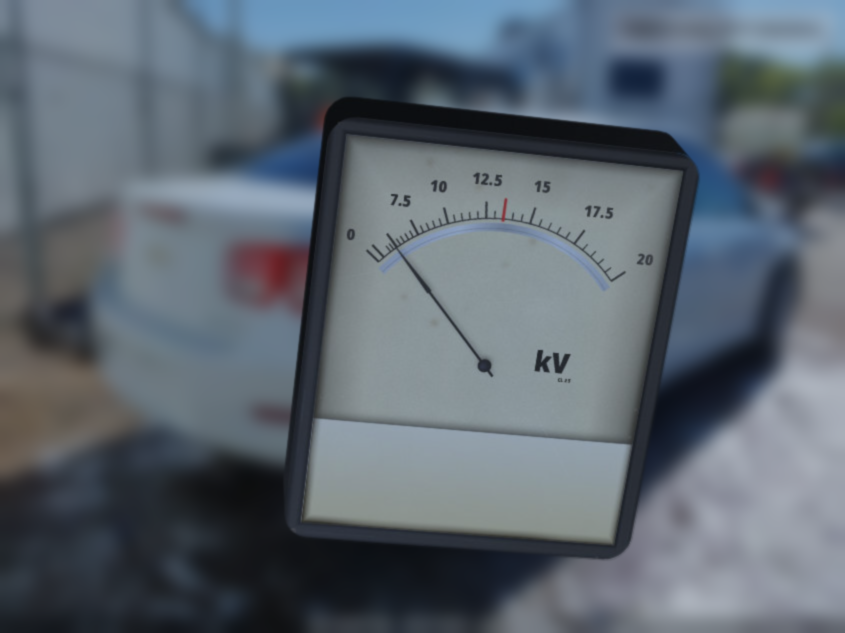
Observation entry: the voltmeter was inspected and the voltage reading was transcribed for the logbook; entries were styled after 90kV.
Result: 5kV
